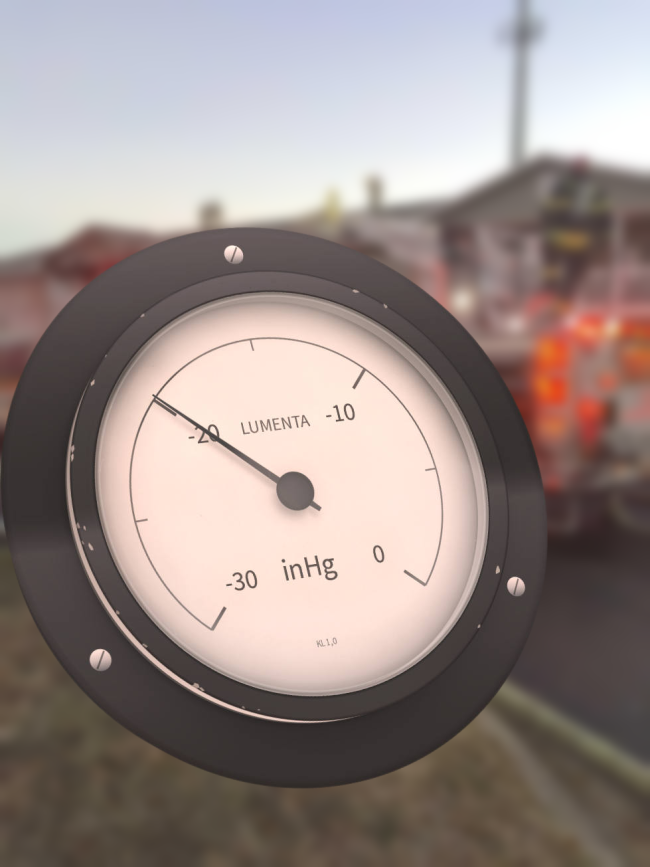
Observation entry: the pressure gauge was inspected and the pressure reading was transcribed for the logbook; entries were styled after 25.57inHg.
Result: -20inHg
